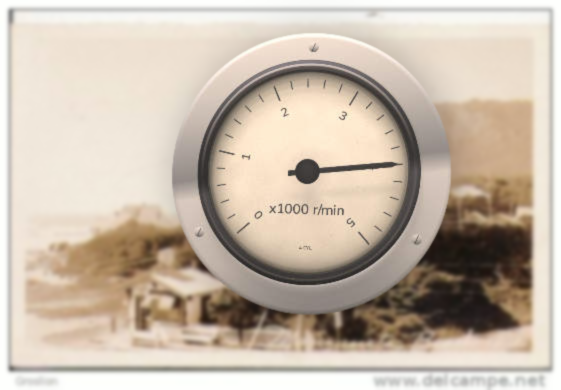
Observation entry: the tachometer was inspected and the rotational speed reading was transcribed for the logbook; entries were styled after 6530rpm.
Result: 4000rpm
